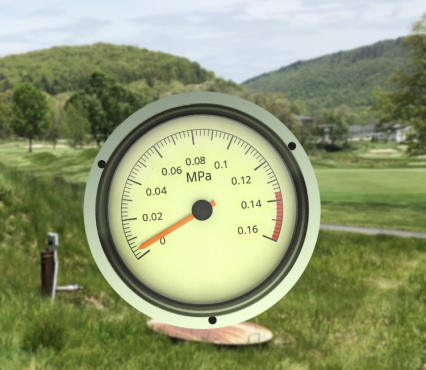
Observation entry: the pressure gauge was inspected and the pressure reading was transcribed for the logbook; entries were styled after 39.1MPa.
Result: 0.004MPa
